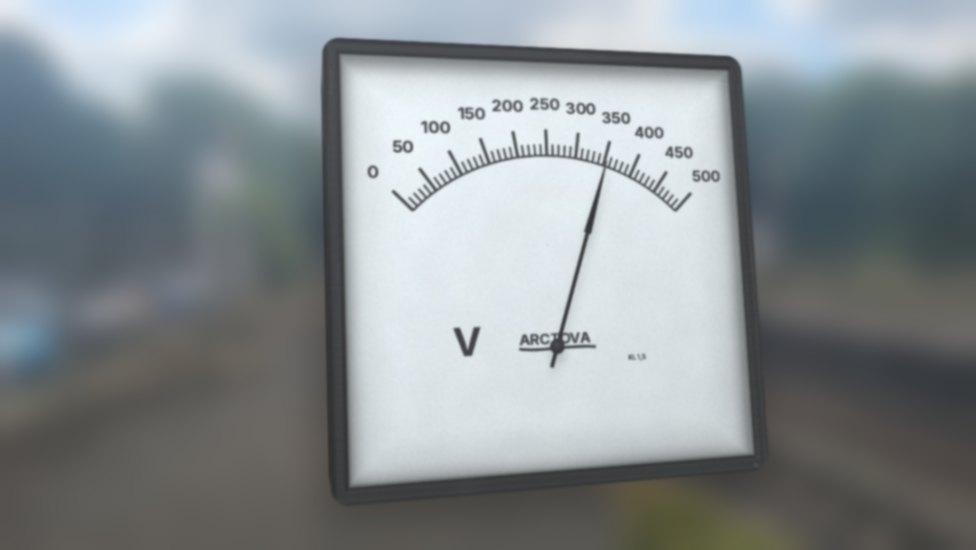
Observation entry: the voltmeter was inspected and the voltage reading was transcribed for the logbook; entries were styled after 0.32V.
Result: 350V
